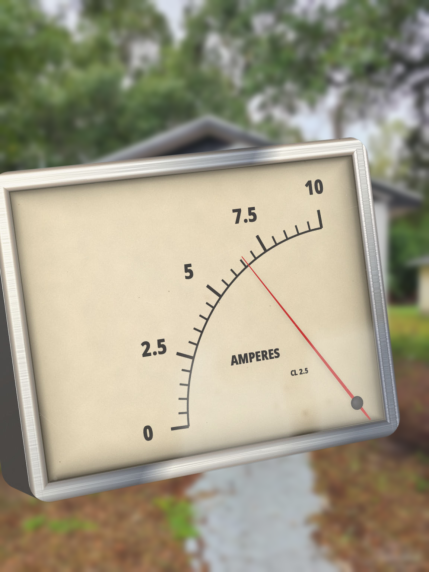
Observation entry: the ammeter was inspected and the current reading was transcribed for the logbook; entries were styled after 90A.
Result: 6.5A
